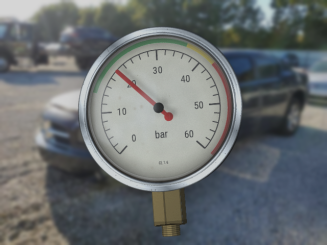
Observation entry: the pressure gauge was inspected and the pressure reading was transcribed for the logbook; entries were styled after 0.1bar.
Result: 20bar
